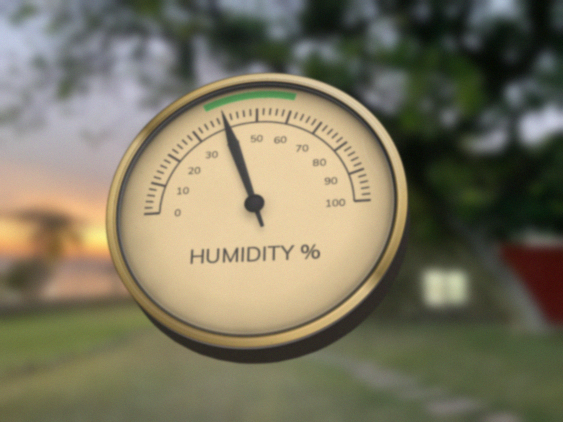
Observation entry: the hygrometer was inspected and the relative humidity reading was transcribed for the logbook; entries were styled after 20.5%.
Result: 40%
